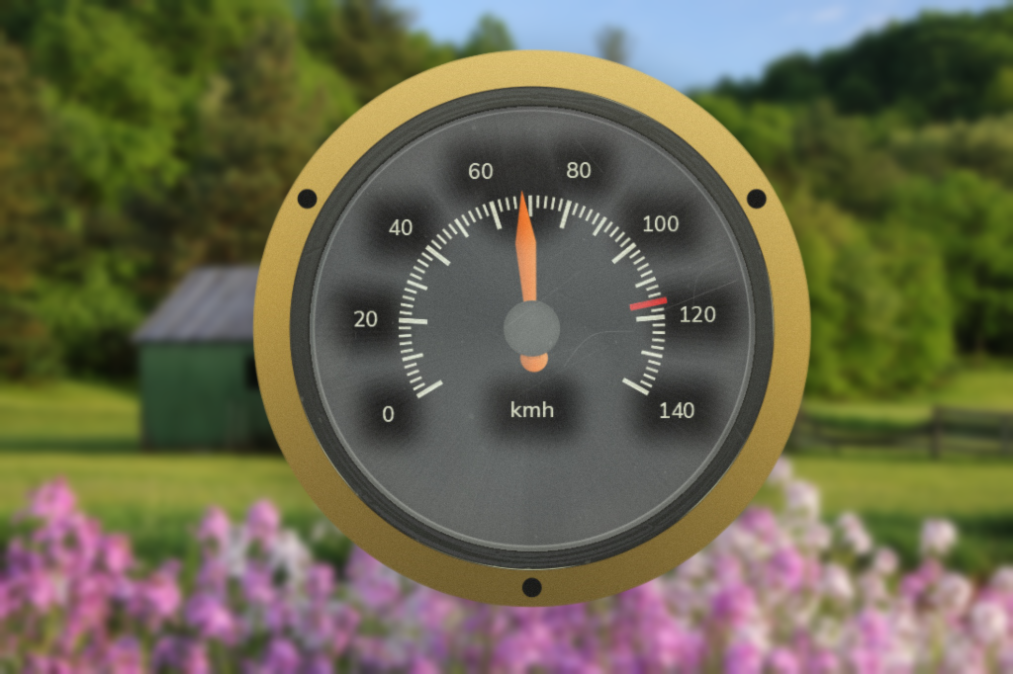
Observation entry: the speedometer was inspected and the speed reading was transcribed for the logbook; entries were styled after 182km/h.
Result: 68km/h
